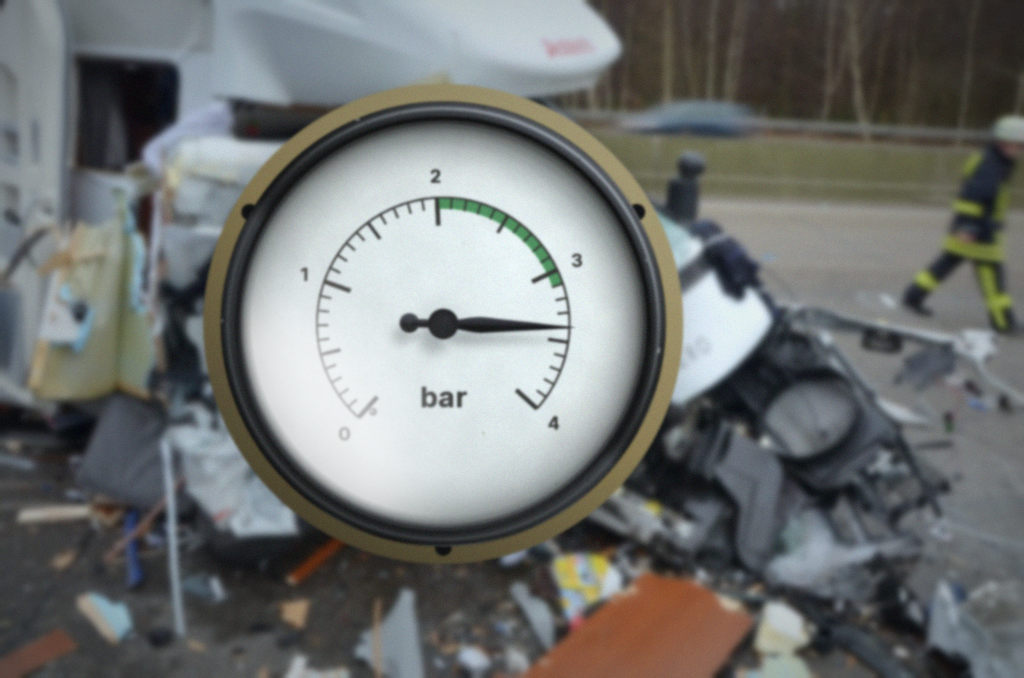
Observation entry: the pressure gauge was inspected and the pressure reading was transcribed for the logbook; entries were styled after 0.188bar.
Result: 3.4bar
